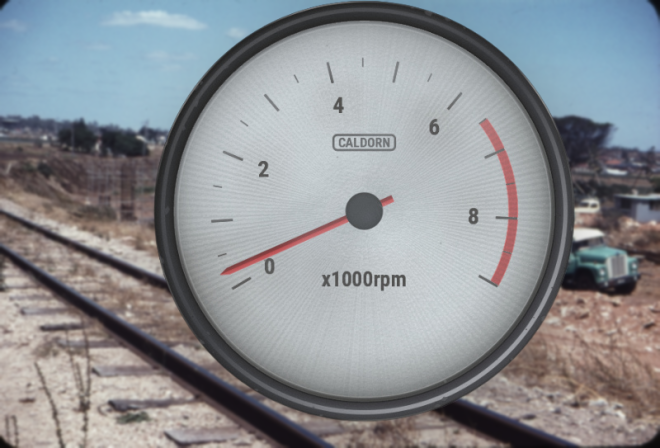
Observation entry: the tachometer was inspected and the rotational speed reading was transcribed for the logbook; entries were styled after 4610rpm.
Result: 250rpm
